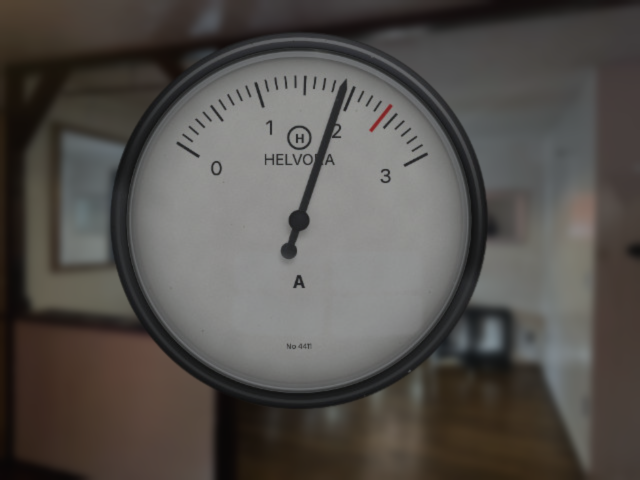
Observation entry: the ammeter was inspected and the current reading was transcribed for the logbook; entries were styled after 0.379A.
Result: 1.9A
